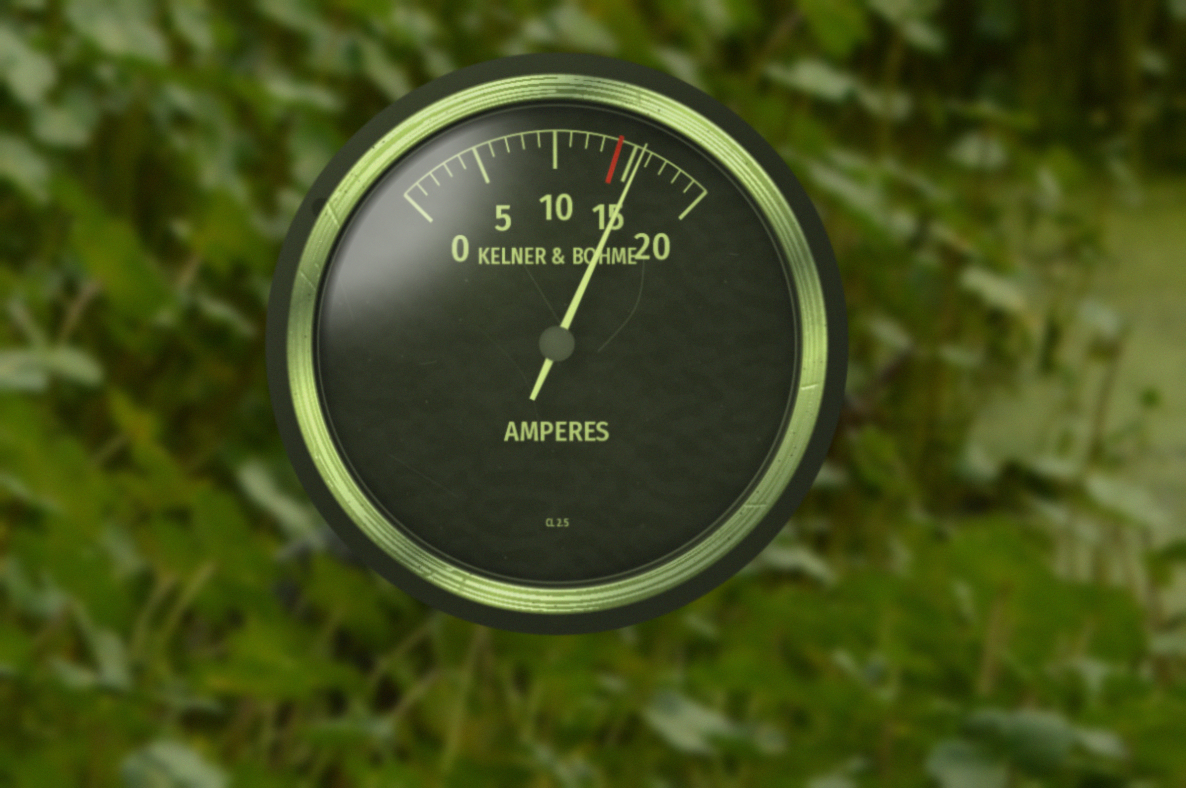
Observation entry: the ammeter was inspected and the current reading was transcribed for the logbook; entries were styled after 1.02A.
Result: 15.5A
